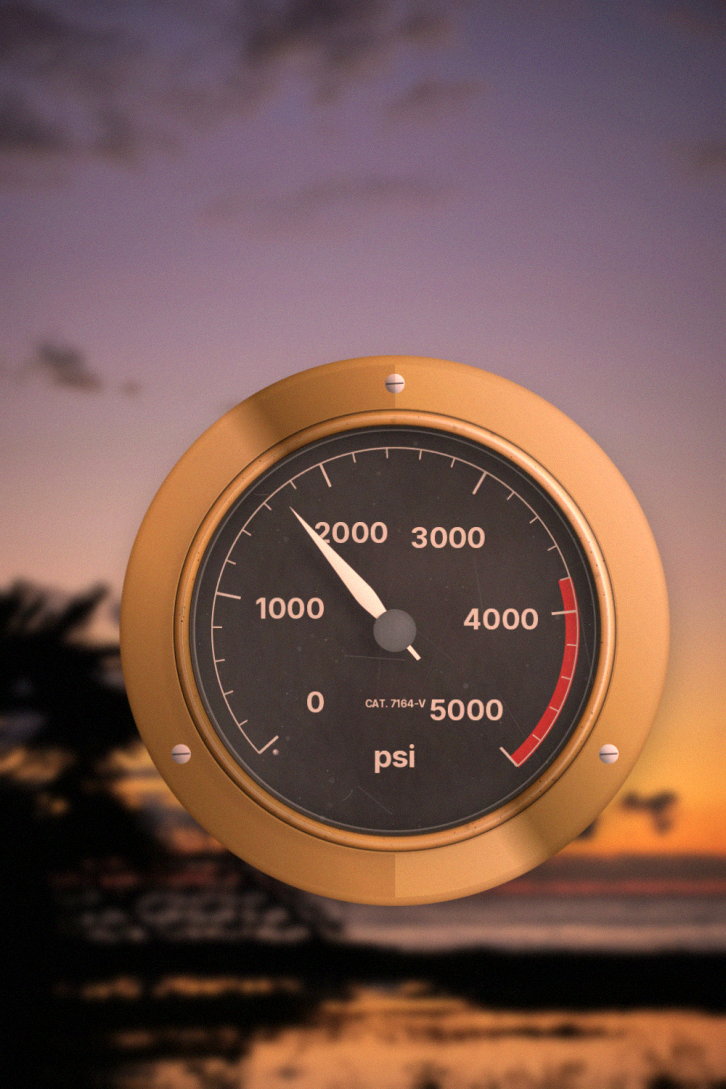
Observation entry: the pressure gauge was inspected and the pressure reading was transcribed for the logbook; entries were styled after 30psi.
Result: 1700psi
